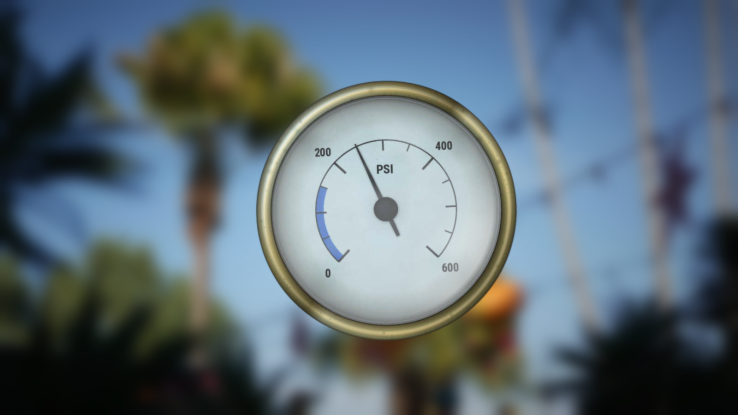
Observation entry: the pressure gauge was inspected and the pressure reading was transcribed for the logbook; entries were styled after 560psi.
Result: 250psi
